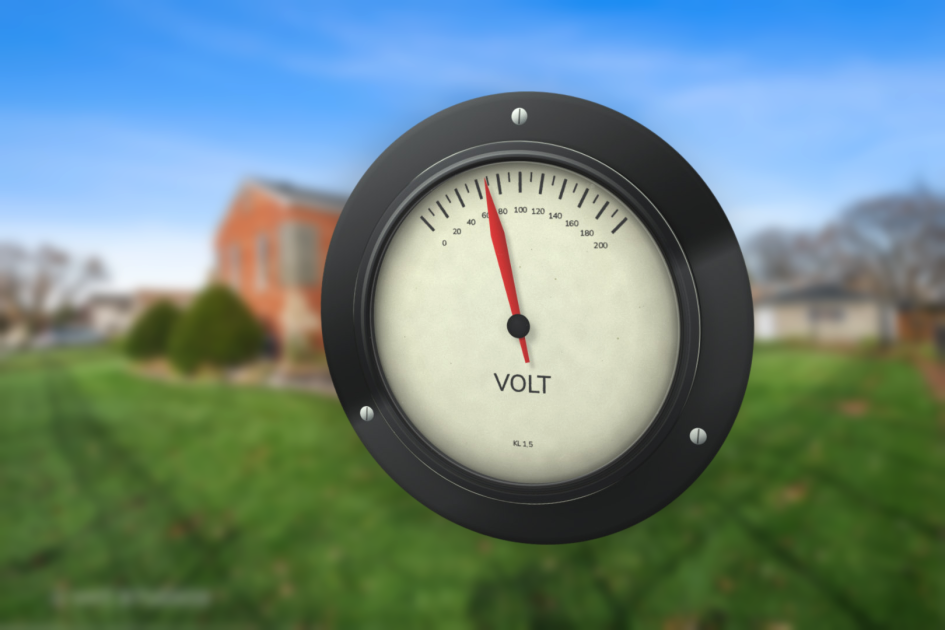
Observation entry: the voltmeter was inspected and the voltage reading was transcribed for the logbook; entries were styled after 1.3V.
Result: 70V
